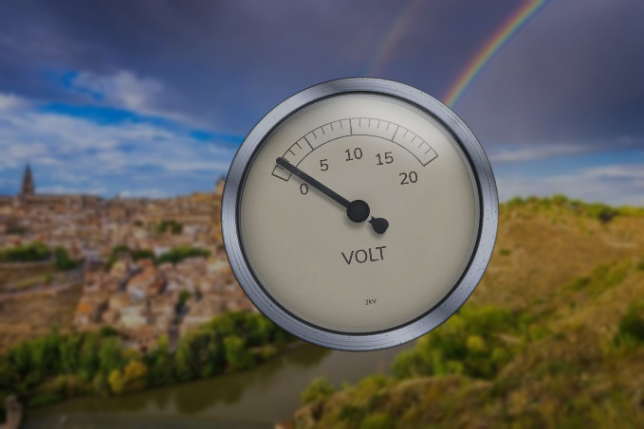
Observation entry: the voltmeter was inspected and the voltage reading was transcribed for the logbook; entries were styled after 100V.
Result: 1.5V
